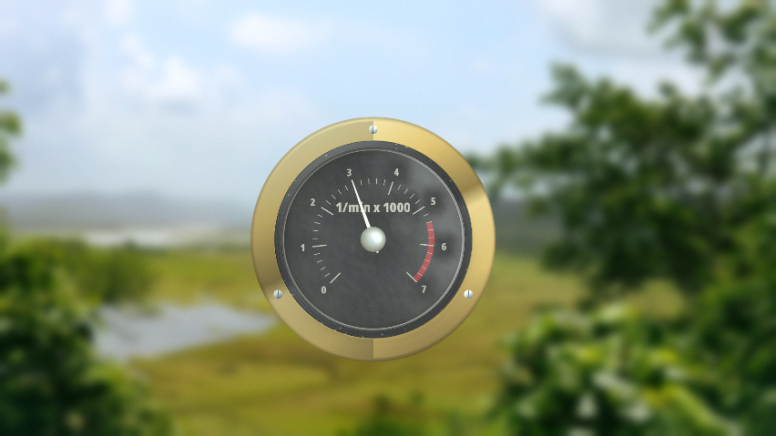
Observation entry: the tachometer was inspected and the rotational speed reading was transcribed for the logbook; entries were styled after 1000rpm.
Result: 3000rpm
